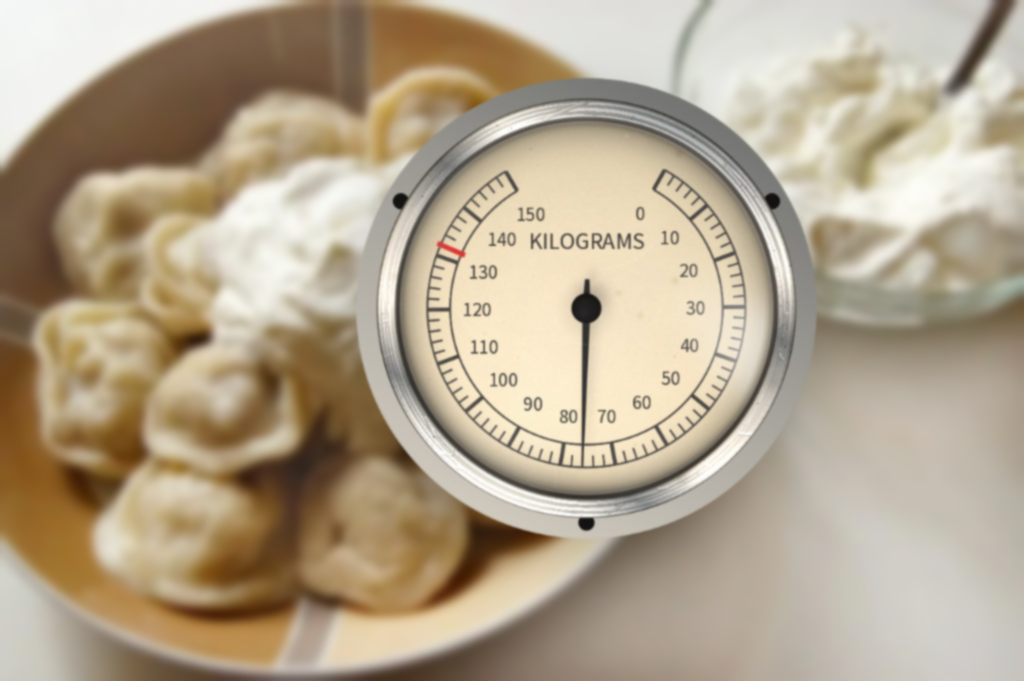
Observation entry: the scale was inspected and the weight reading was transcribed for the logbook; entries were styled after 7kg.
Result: 76kg
